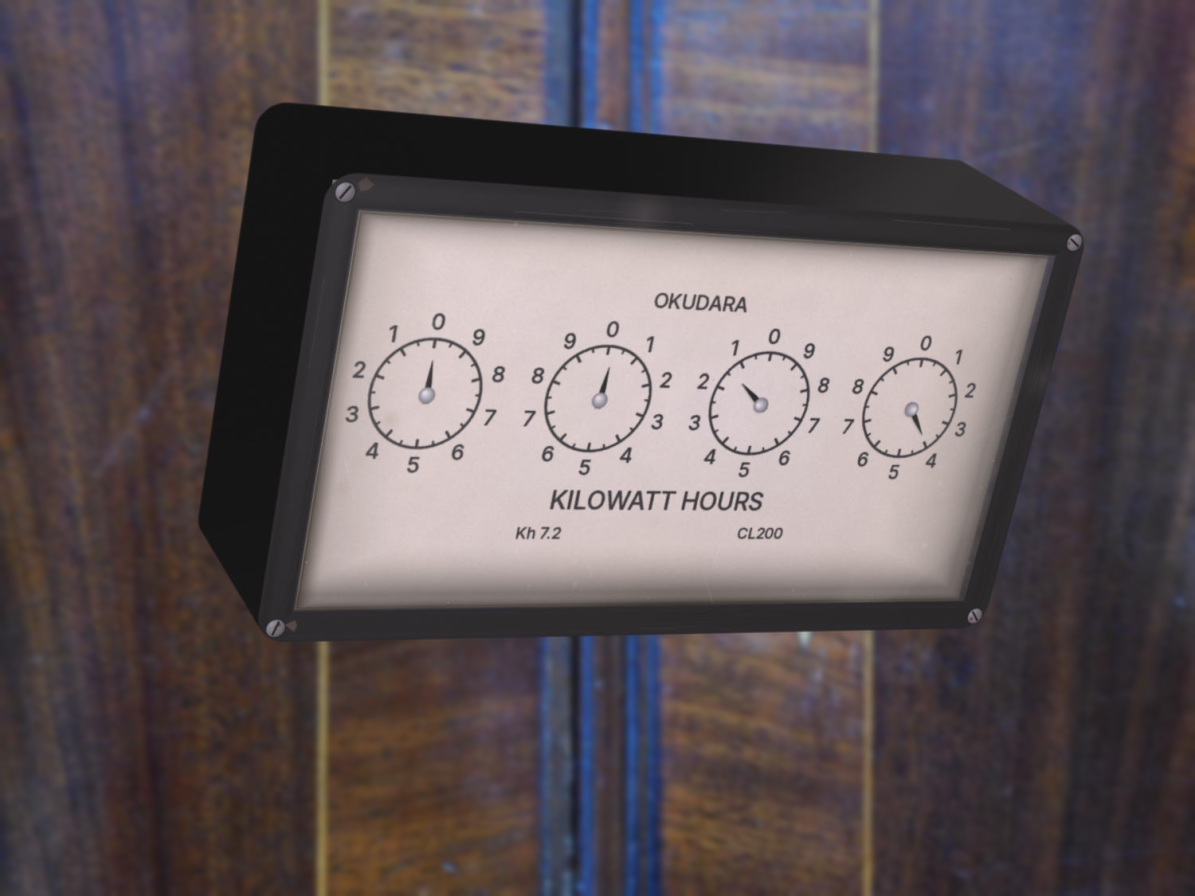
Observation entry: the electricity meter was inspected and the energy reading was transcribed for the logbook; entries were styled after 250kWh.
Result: 14kWh
